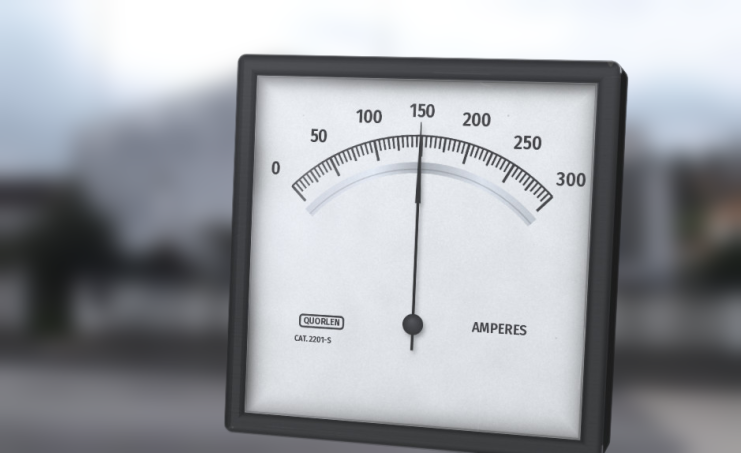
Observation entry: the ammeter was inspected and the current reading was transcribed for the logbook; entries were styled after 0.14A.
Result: 150A
